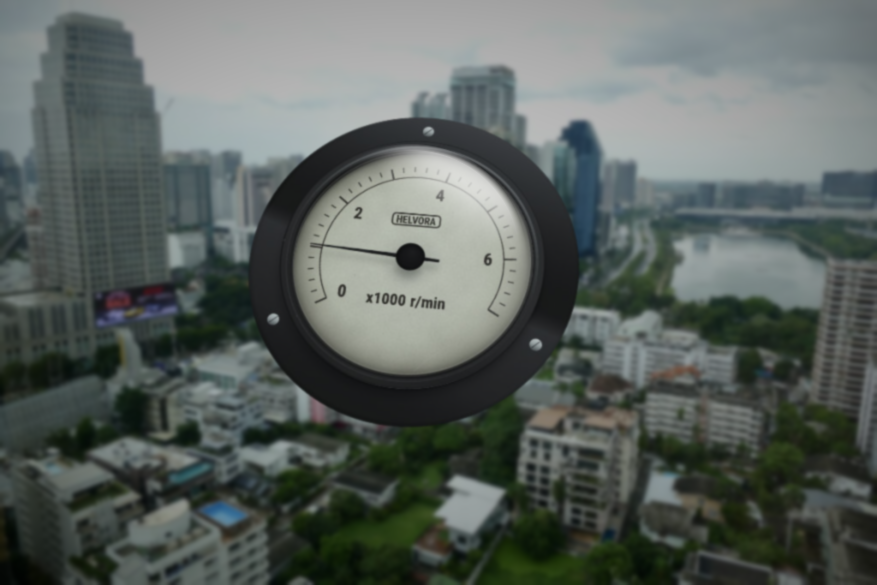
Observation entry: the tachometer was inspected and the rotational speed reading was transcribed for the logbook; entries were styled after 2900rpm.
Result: 1000rpm
